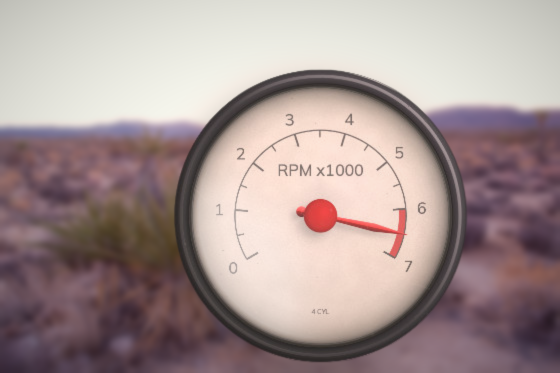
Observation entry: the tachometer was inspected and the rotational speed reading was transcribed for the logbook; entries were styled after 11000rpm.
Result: 6500rpm
